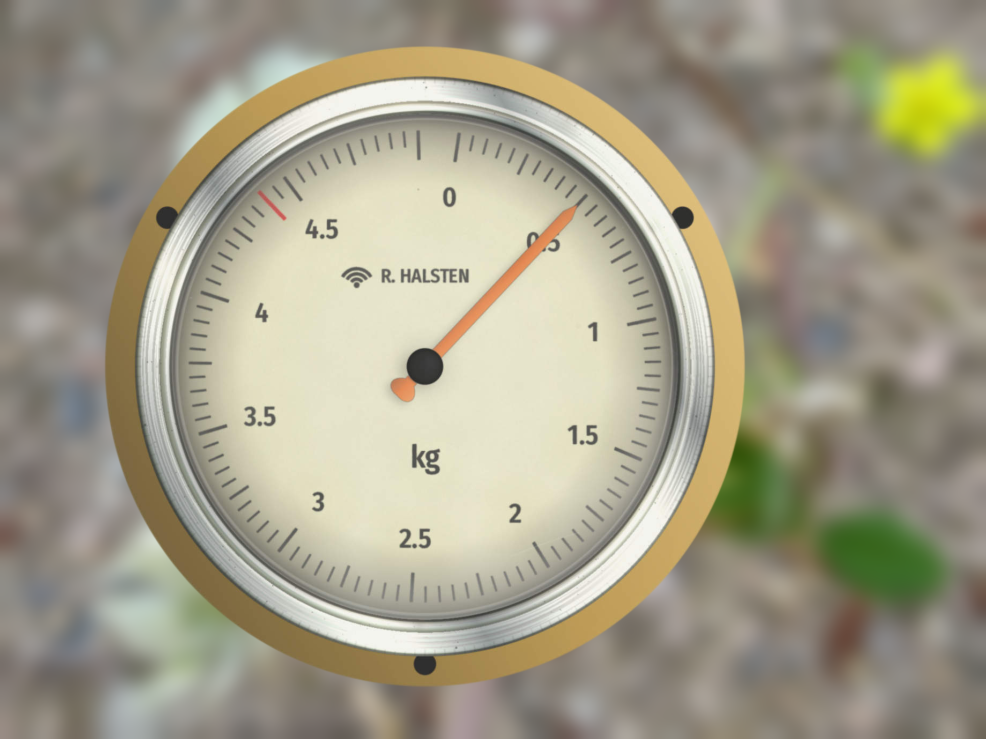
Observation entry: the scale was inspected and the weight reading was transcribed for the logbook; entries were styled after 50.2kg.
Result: 0.5kg
